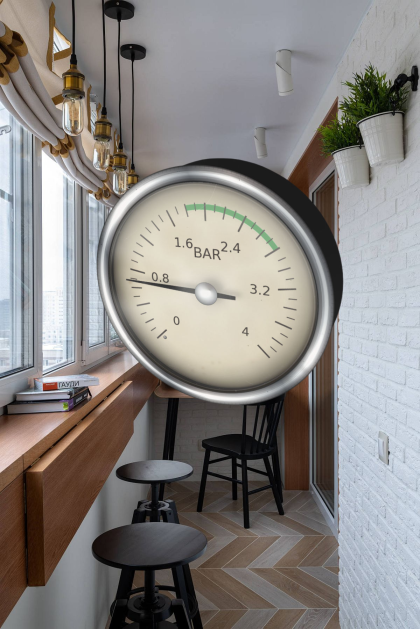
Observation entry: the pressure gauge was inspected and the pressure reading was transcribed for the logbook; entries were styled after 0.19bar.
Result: 0.7bar
